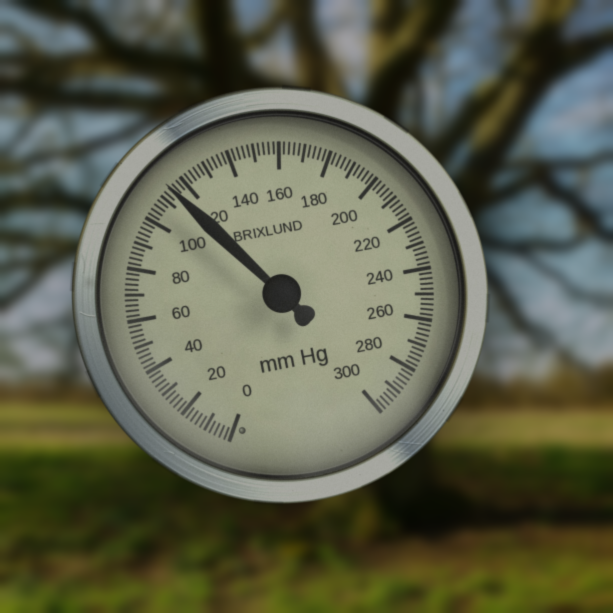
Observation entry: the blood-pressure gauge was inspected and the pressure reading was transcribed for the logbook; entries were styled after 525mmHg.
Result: 114mmHg
